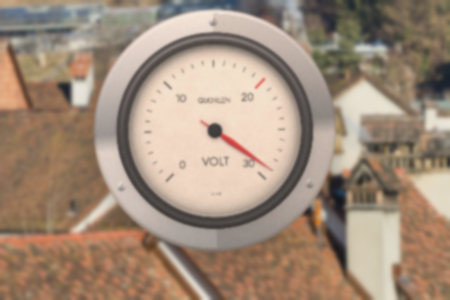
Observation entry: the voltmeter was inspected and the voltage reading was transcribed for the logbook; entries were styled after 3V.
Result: 29V
